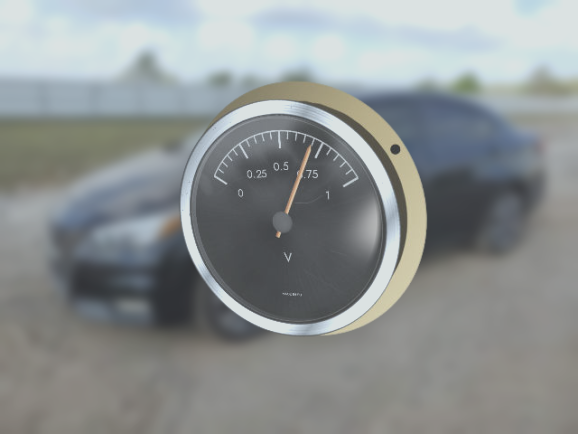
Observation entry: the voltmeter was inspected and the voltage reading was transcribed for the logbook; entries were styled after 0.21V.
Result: 0.7V
